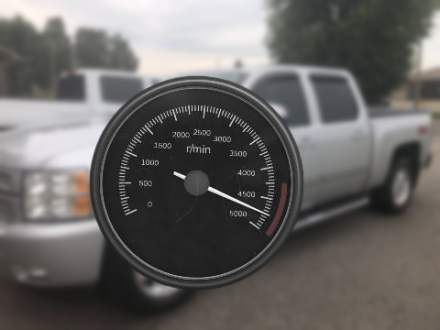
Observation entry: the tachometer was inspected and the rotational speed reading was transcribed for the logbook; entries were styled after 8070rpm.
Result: 4750rpm
